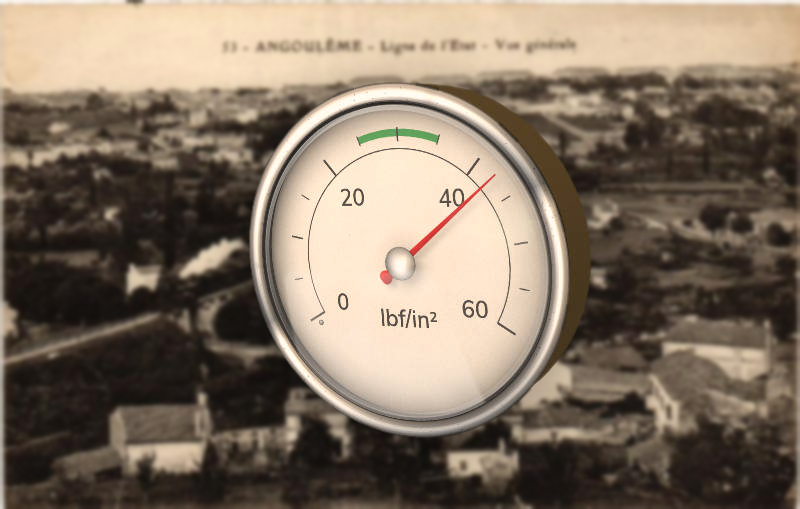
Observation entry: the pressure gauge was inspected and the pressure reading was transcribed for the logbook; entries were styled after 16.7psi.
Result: 42.5psi
